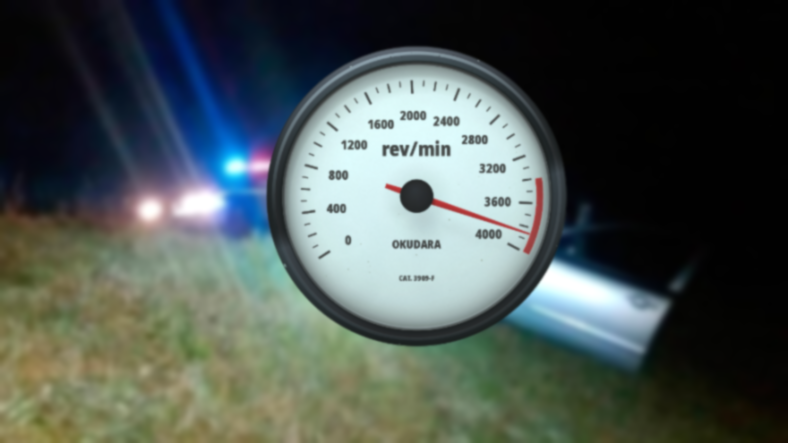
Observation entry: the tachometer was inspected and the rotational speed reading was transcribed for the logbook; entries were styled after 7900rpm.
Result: 3850rpm
